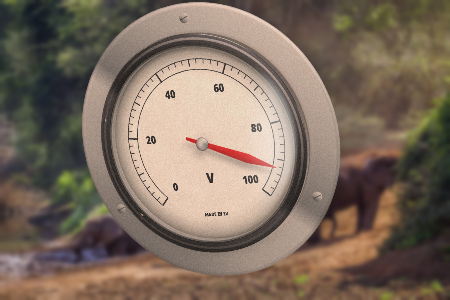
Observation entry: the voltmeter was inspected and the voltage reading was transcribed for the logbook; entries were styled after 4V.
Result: 92V
